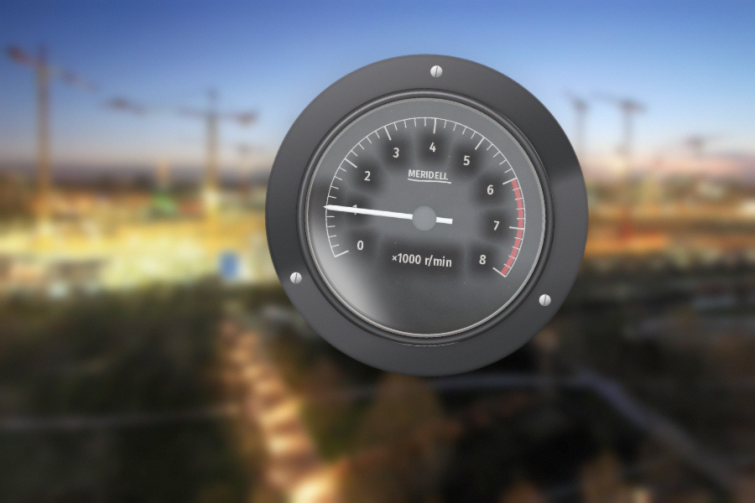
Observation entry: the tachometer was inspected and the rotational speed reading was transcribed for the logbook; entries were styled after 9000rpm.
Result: 1000rpm
